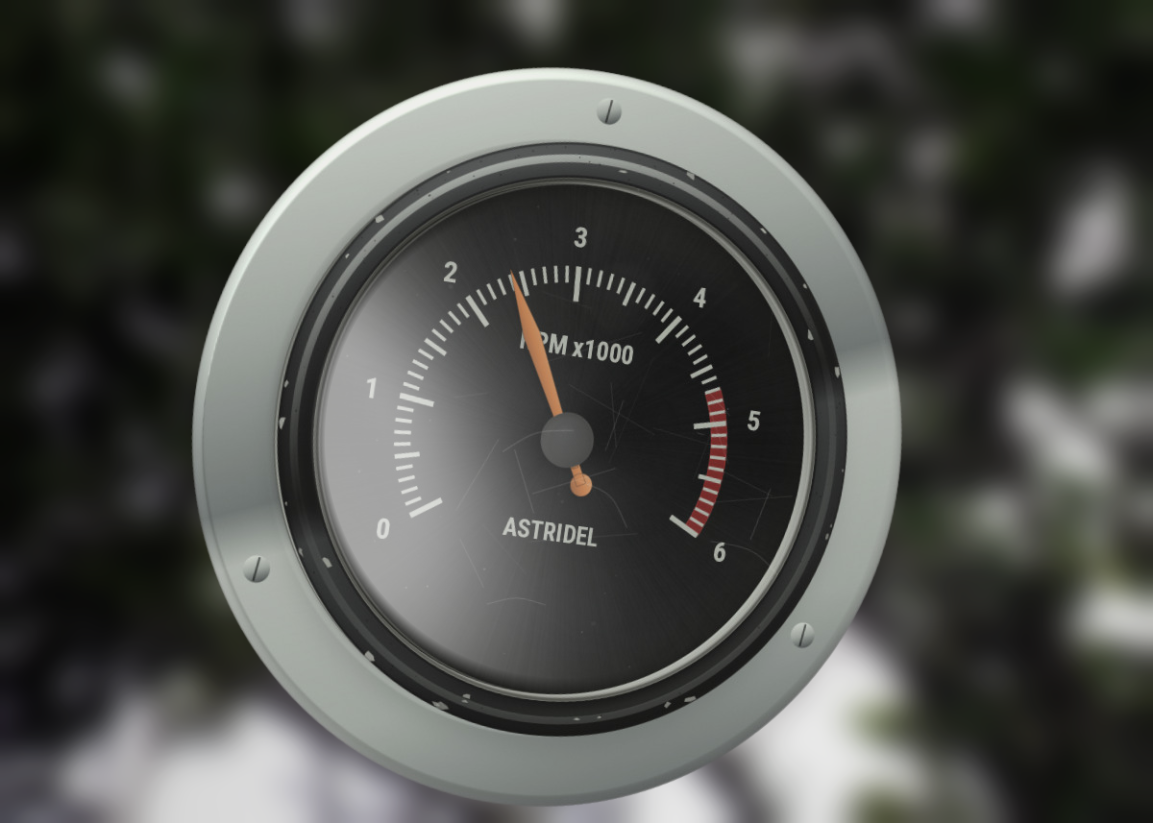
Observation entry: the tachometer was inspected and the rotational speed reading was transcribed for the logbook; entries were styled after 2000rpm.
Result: 2400rpm
